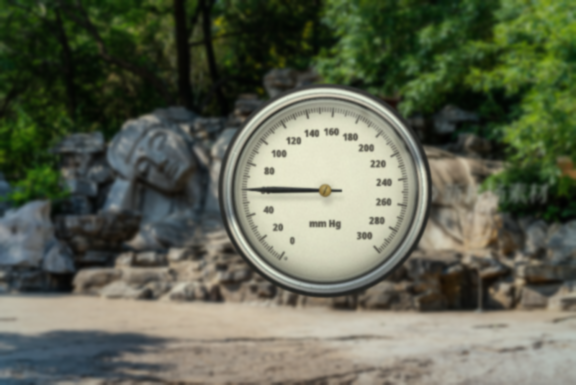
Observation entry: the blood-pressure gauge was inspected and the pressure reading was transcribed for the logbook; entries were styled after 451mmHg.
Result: 60mmHg
